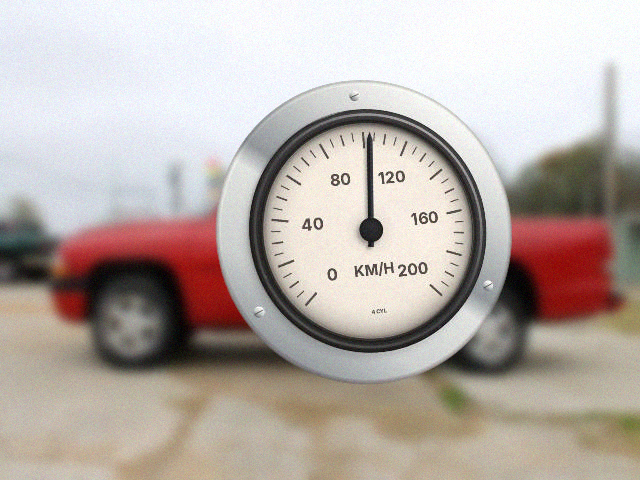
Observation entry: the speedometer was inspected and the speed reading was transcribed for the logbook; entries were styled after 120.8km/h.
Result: 102.5km/h
